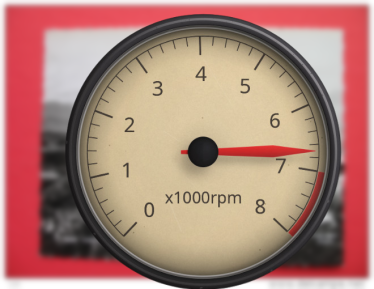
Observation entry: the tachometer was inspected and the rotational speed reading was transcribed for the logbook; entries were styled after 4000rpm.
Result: 6700rpm
